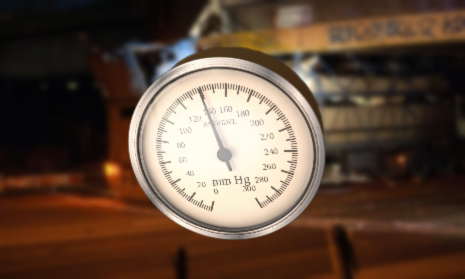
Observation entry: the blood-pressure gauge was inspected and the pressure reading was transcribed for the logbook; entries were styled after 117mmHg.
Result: 140mmHg
